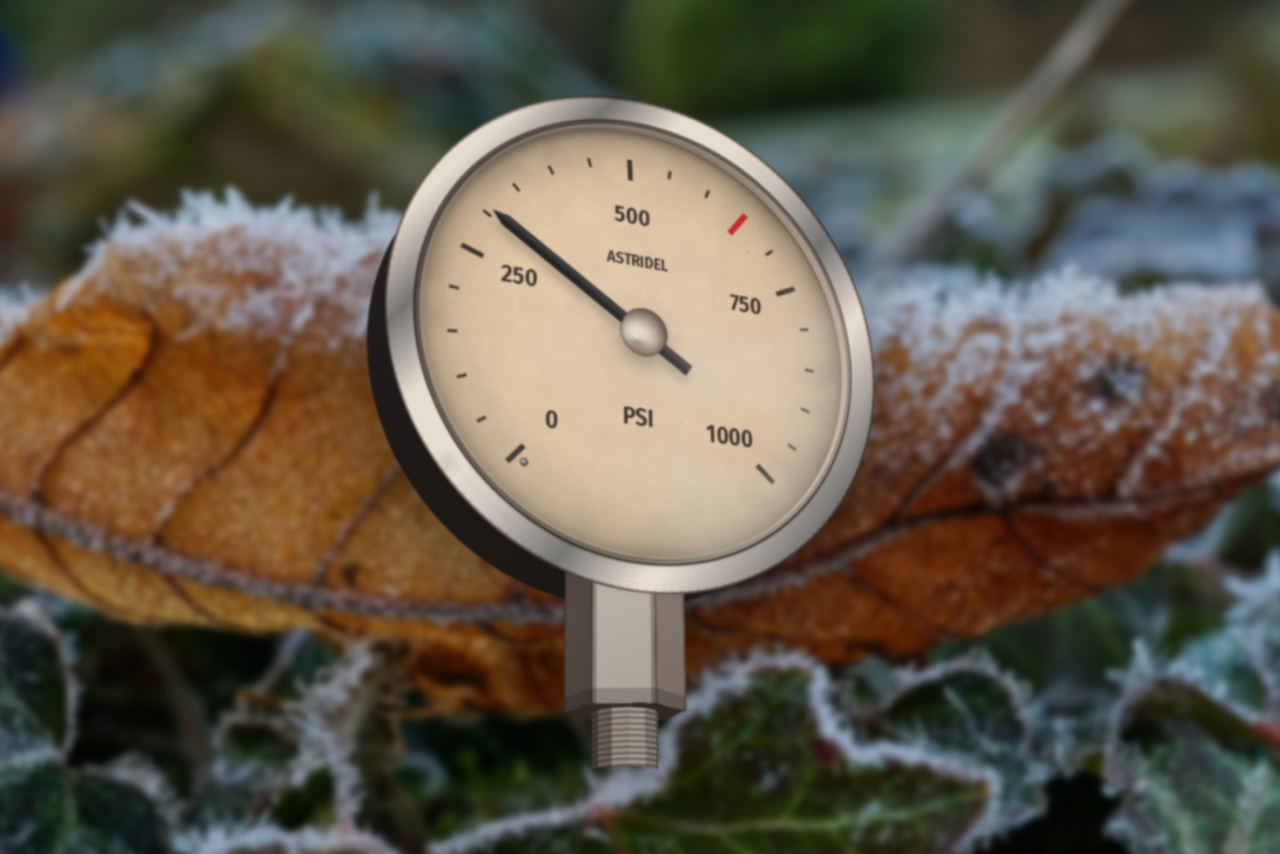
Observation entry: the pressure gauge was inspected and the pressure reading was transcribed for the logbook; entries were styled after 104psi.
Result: 300psi
